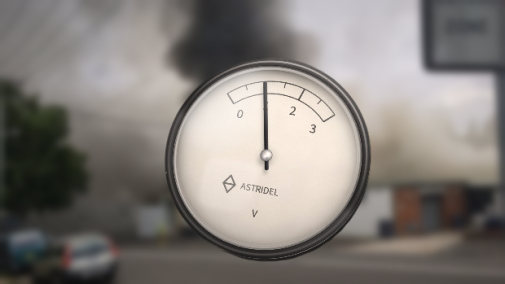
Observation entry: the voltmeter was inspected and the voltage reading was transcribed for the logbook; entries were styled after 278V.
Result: 1V
